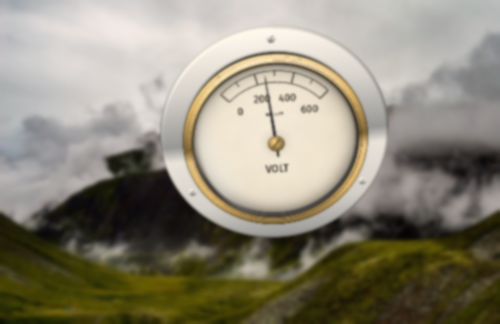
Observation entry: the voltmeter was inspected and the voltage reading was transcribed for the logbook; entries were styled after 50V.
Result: 250V
